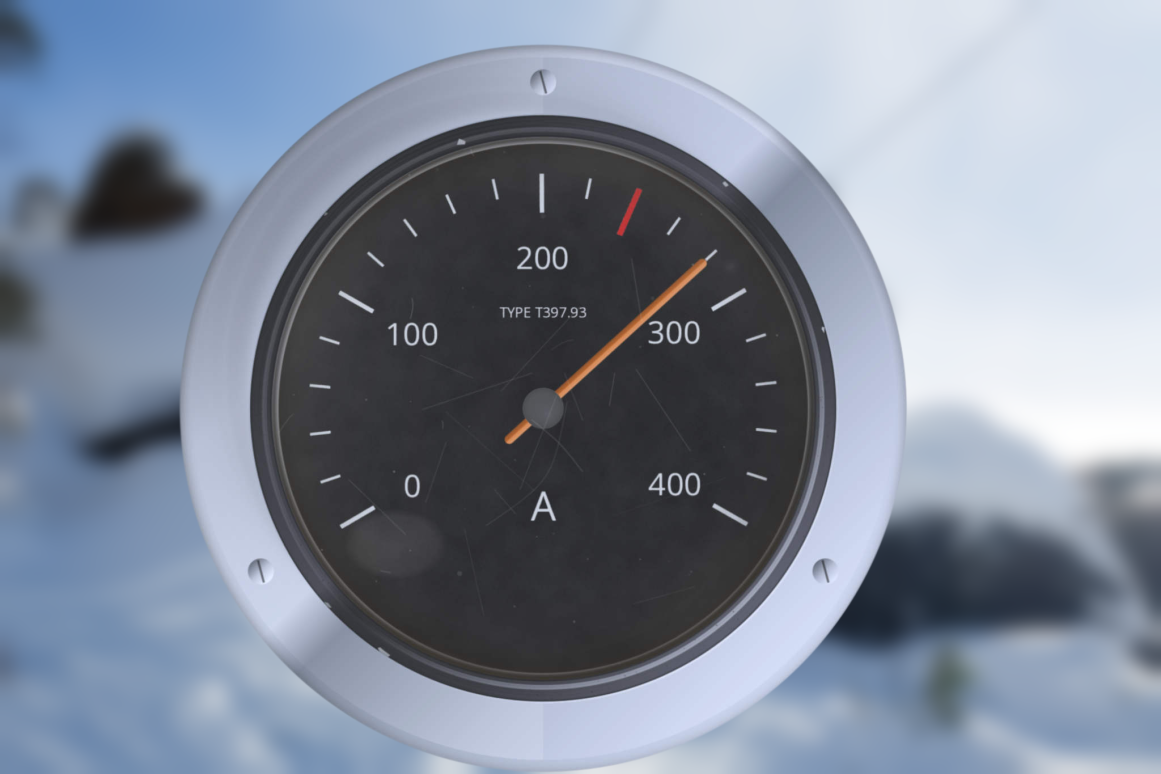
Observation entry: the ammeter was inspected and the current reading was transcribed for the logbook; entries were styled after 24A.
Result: 280A
